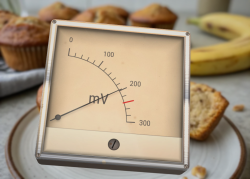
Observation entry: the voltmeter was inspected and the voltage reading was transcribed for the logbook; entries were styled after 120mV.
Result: 200mV
